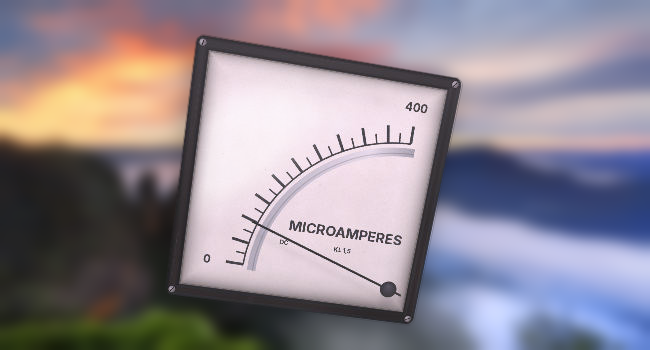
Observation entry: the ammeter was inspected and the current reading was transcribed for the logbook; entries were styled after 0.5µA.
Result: 80µA
